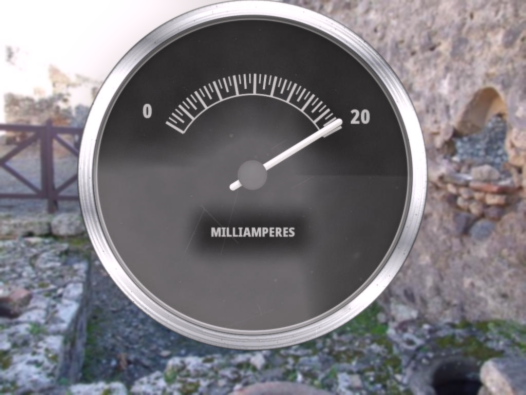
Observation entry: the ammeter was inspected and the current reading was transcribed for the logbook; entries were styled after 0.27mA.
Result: 19.5mA
